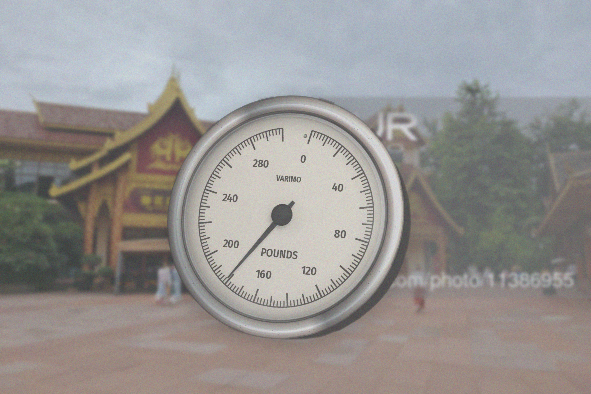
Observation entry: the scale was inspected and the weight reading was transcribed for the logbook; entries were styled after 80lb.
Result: 180lb
